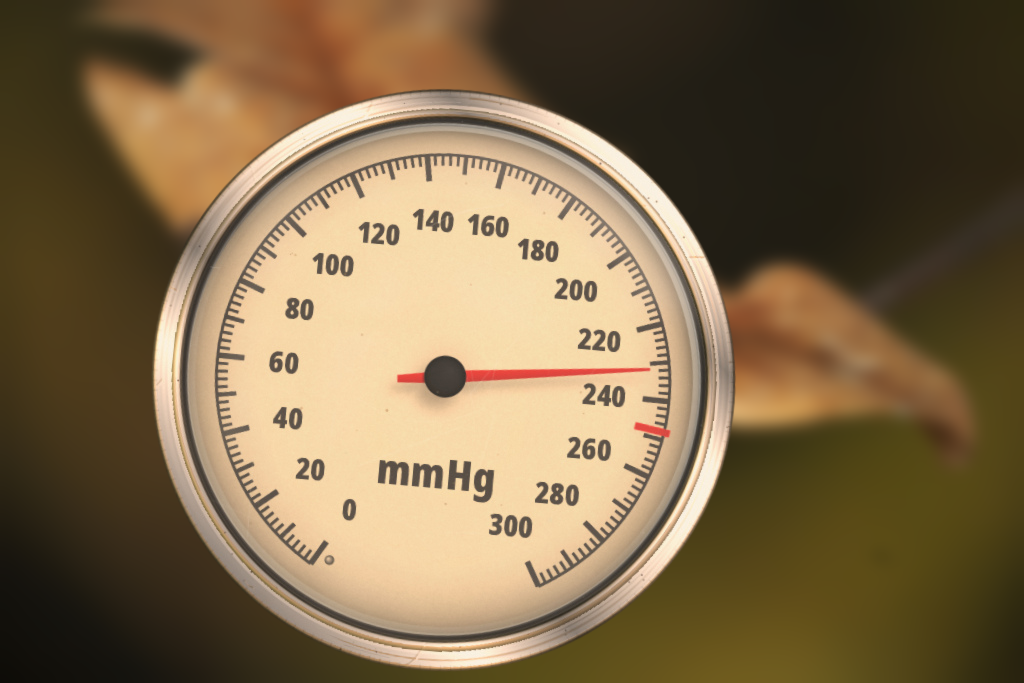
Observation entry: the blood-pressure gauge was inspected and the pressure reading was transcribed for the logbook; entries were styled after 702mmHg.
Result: 232mmHg
